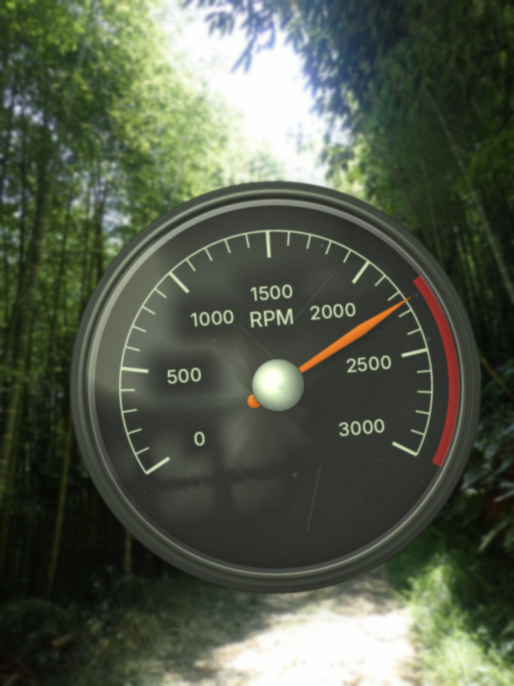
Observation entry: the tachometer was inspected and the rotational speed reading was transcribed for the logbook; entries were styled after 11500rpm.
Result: 2250rpm
